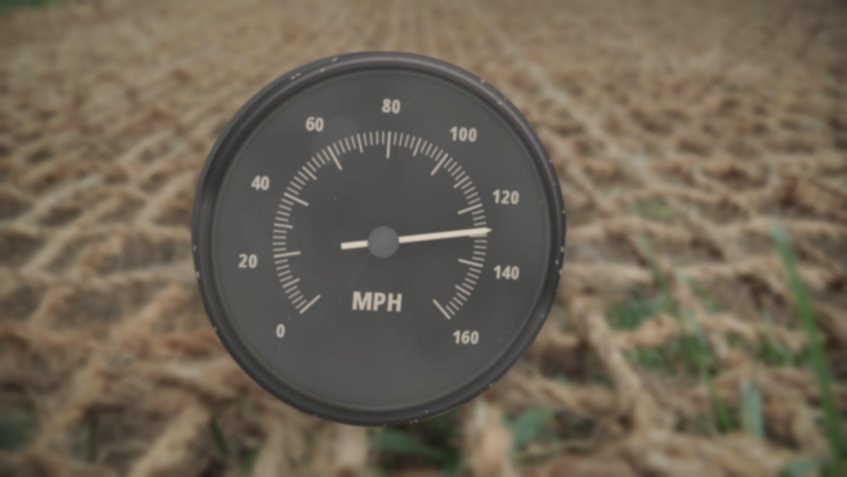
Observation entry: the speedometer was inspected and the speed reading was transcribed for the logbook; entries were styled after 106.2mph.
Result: 128mph
